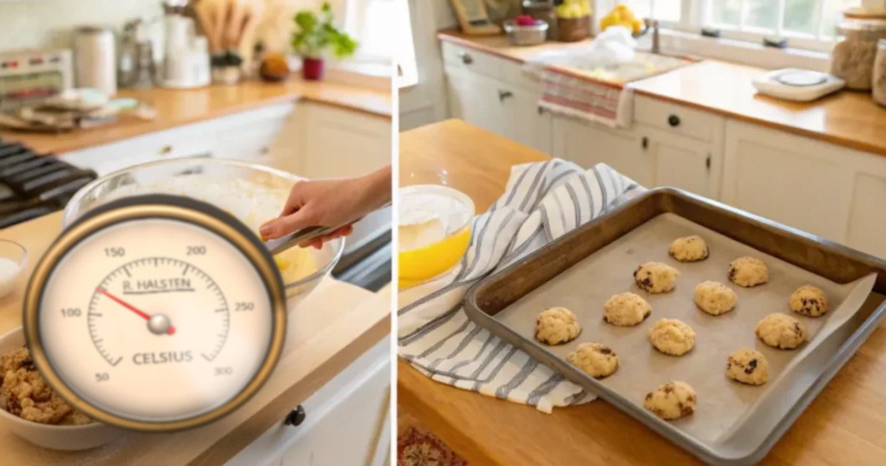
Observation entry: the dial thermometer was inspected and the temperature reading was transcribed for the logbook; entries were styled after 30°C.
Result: 125°C
